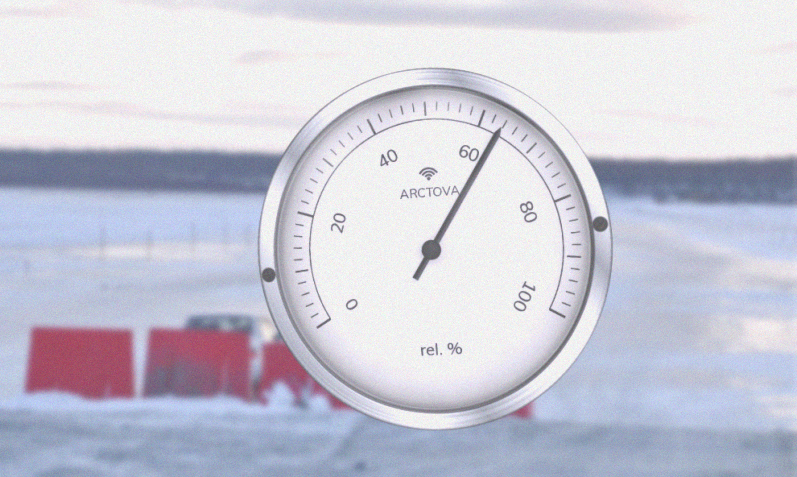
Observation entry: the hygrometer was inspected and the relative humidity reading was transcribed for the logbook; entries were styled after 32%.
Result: 64%
